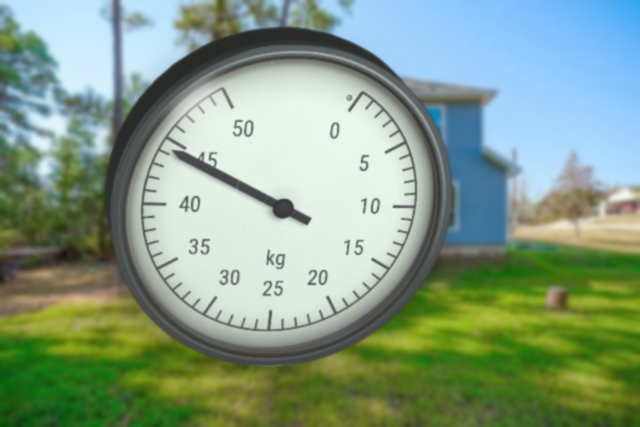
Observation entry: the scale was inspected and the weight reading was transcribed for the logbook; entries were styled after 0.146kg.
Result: 44.5kg
